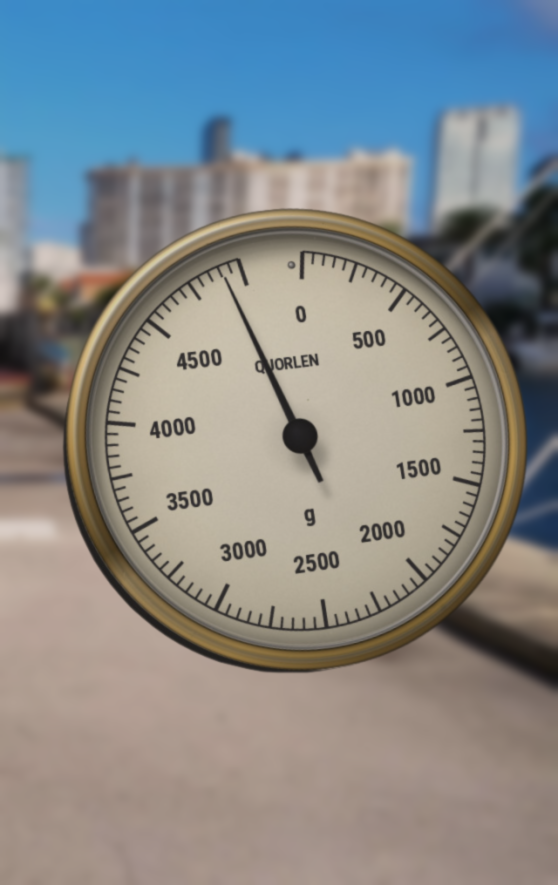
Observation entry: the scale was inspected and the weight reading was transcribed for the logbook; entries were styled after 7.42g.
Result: 4900g
